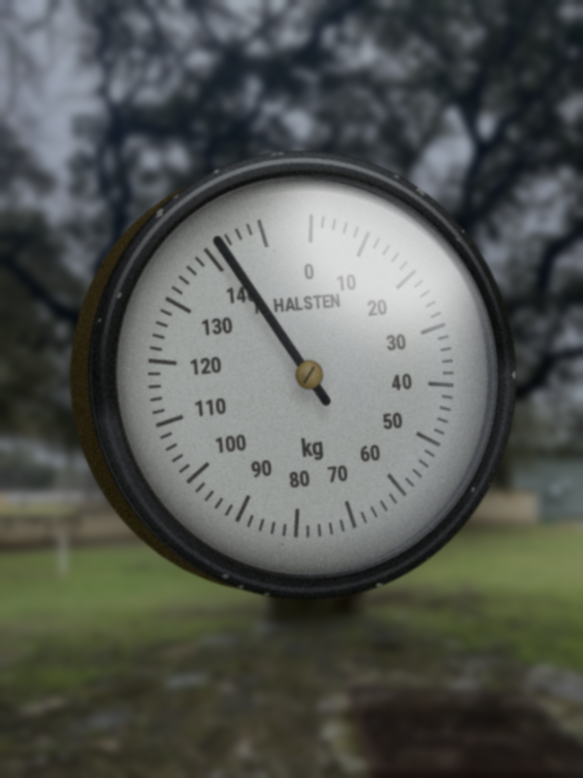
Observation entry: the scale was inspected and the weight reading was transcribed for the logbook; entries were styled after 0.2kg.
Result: 142kg
